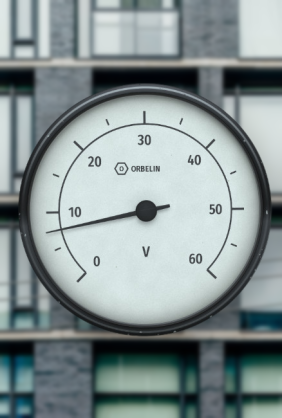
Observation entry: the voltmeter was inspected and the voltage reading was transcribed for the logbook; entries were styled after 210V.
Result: 7.5V
